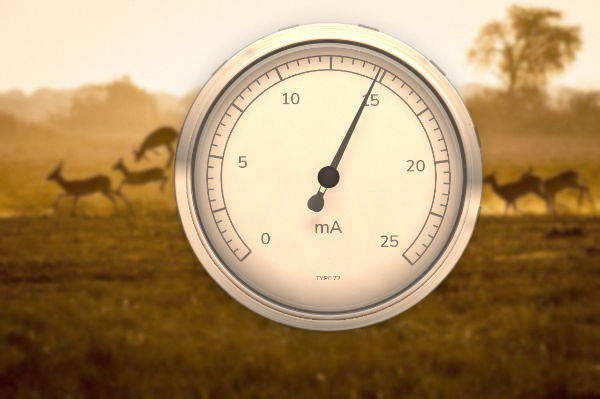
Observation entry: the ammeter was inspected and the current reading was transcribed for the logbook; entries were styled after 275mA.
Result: 14.75mA
